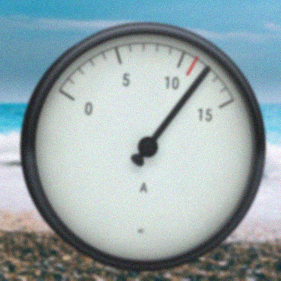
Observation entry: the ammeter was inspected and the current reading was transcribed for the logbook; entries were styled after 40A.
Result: 12A
